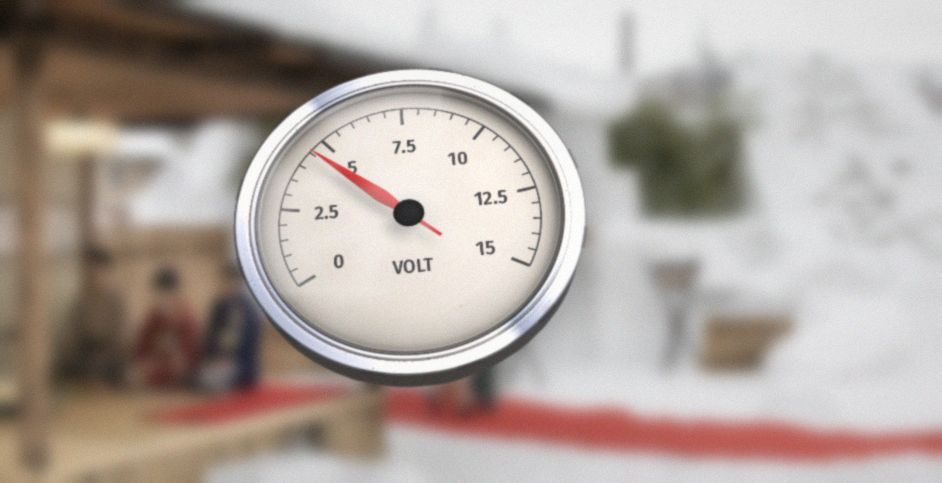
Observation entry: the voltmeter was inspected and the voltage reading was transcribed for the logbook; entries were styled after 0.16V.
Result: 4.5V
